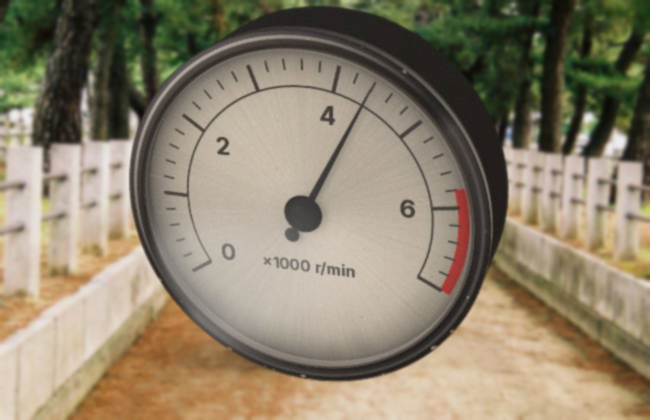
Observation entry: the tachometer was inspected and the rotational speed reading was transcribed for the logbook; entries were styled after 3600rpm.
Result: 4400rpm
